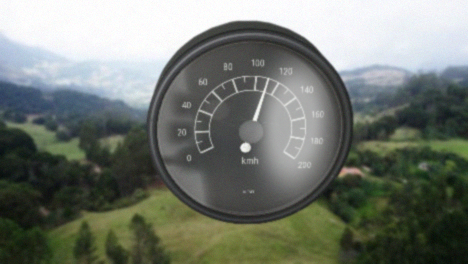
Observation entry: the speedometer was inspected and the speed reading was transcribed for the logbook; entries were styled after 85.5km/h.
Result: 110km/h
